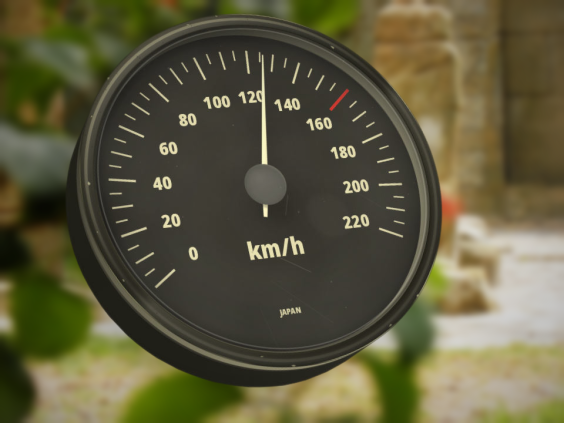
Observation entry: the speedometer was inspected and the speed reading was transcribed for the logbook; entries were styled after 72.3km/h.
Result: 125km/h
